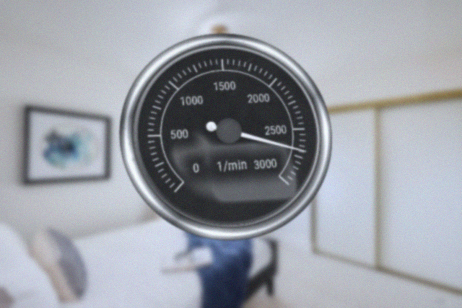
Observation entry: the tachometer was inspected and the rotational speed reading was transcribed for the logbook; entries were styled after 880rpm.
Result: 2700rpm
